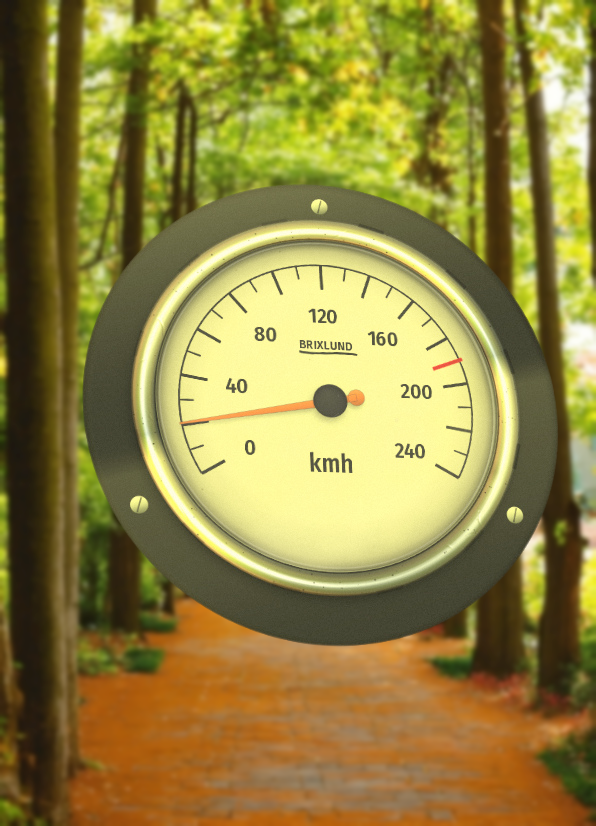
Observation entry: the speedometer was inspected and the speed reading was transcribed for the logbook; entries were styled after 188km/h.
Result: 20km/h
